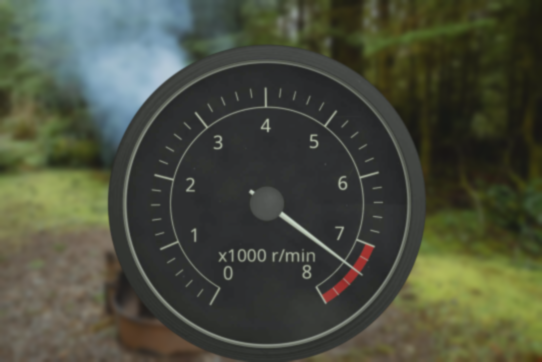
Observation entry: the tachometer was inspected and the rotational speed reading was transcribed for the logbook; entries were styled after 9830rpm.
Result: 7400rpm
